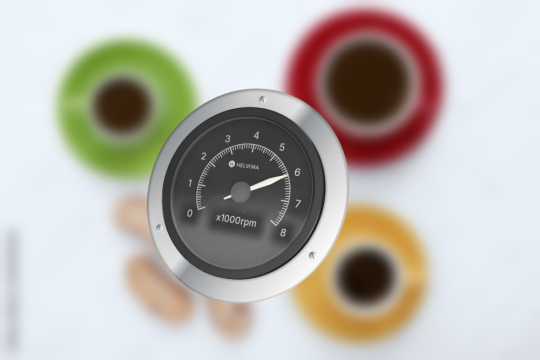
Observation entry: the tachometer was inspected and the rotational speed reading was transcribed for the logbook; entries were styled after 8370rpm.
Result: 6000rpm
